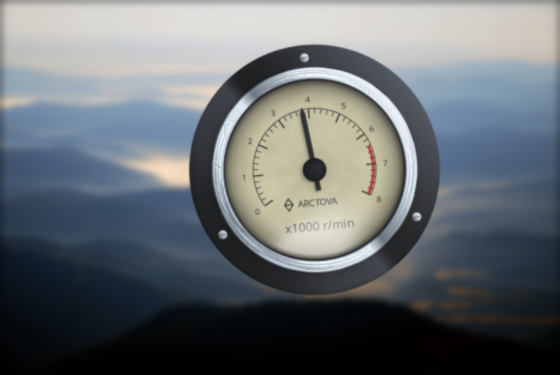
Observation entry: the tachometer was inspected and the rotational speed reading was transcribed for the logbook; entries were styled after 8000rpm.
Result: 3800rpm
